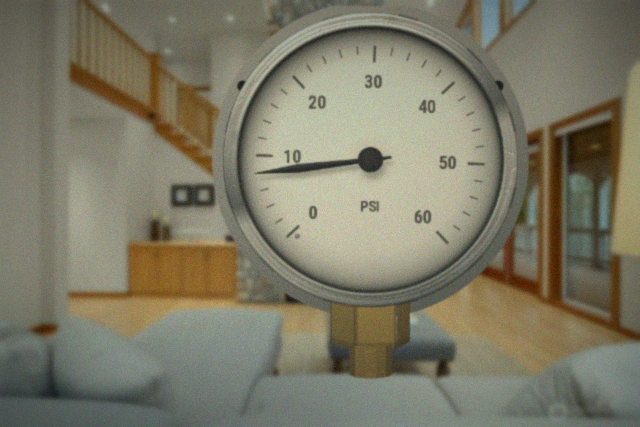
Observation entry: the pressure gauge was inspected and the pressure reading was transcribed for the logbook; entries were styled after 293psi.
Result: 8psi
